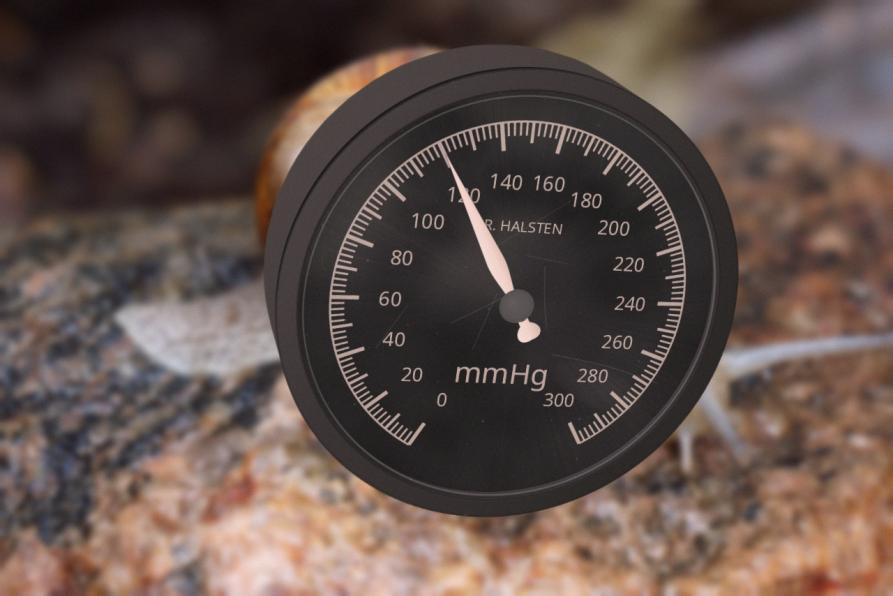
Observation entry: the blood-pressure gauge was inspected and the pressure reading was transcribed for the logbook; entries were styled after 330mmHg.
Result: 120mmHg
